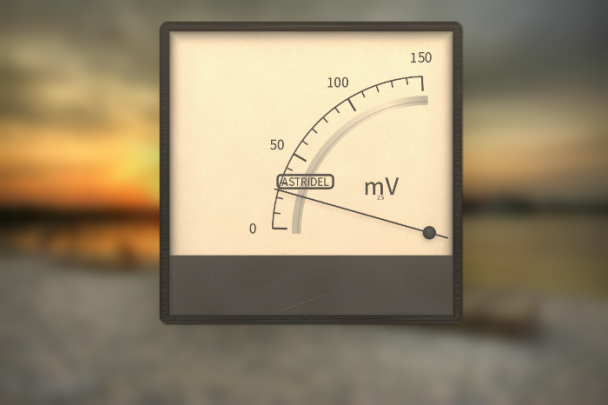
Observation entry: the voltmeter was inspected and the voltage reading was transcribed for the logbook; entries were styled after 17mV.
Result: 25mV
